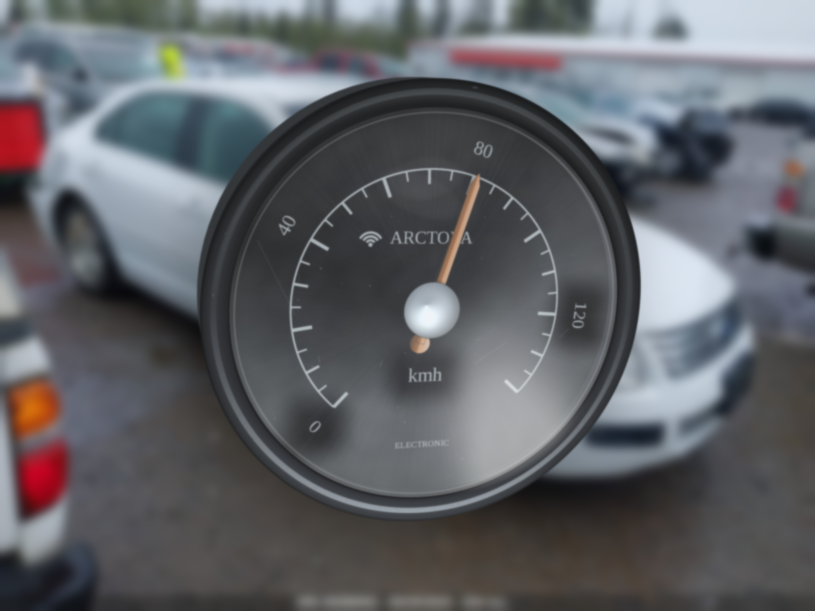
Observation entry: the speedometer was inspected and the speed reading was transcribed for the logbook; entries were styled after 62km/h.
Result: 80km/h
